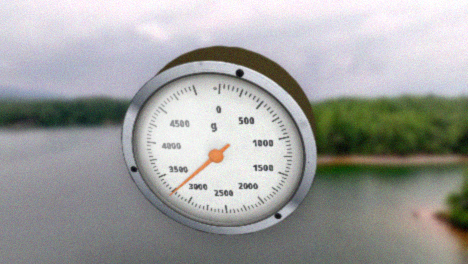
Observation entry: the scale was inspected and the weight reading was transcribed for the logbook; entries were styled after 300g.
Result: 3250g
